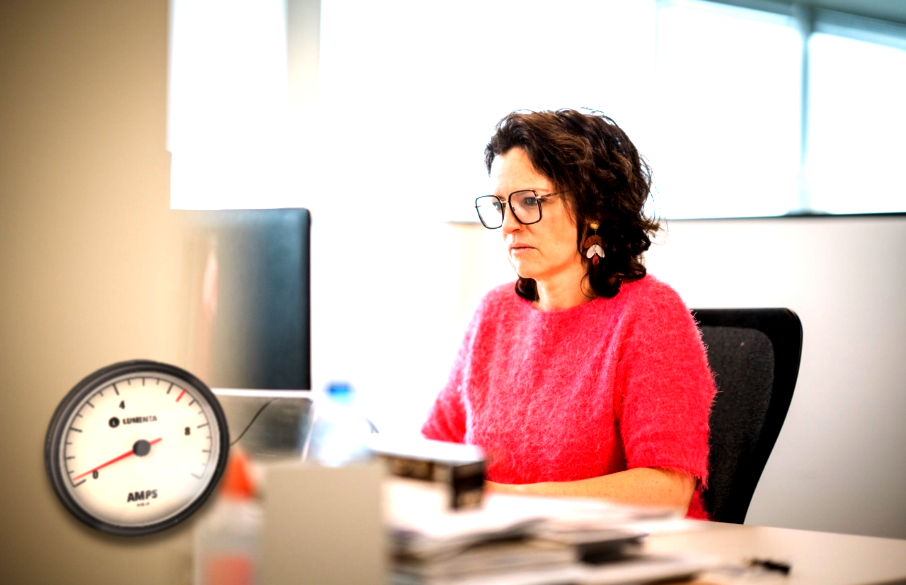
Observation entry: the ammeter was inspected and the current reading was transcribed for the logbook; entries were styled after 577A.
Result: 0.25A
